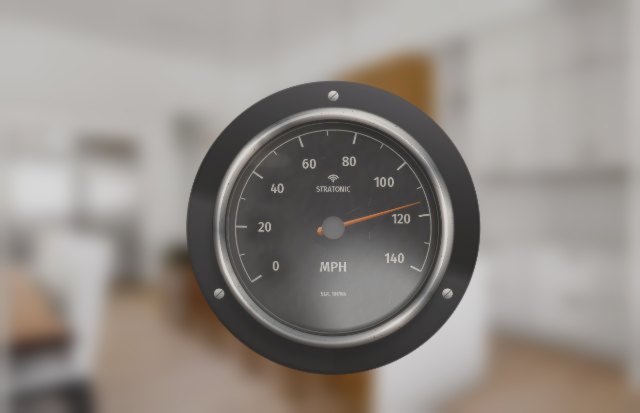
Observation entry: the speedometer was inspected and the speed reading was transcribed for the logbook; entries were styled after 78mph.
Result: 115mph
